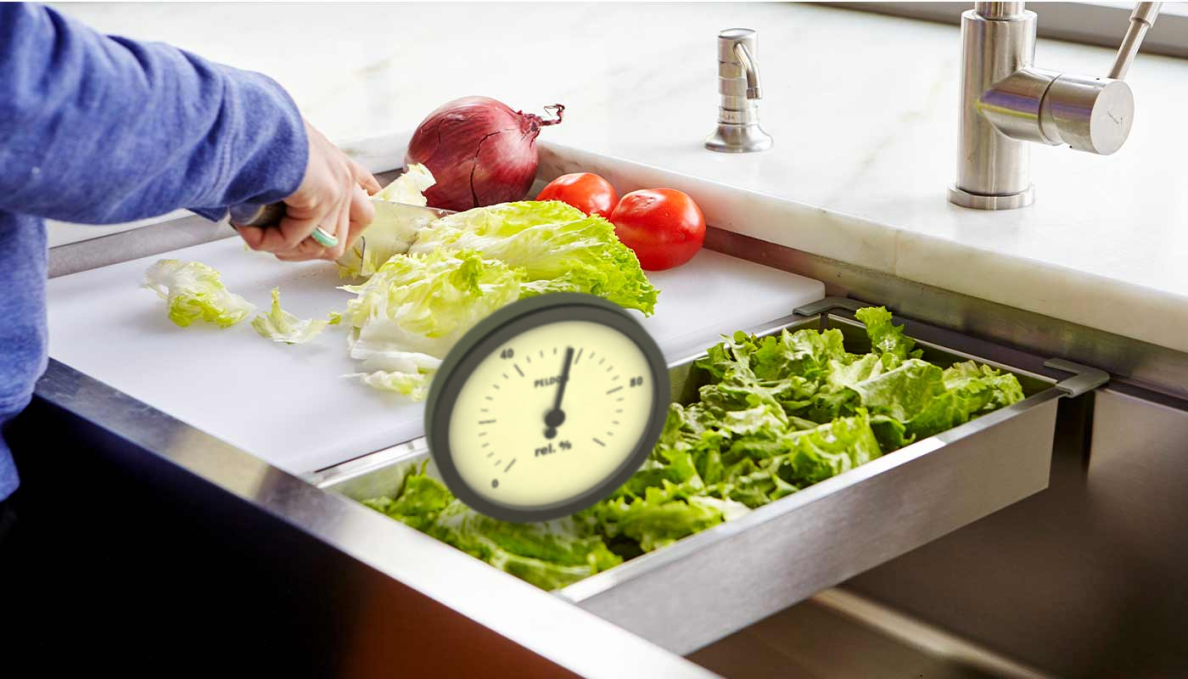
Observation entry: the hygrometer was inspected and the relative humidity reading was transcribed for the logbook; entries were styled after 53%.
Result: 56%
